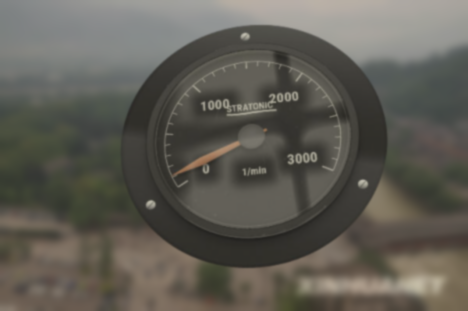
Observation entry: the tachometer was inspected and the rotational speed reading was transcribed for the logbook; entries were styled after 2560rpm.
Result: 100rpm
